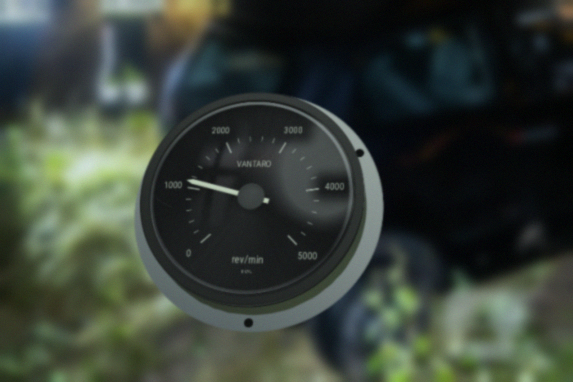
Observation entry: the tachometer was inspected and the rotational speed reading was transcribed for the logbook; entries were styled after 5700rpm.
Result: 1100rpm
